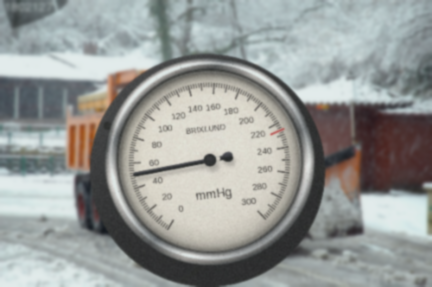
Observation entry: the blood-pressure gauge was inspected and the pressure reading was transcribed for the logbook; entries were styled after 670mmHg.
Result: 50mmHg
